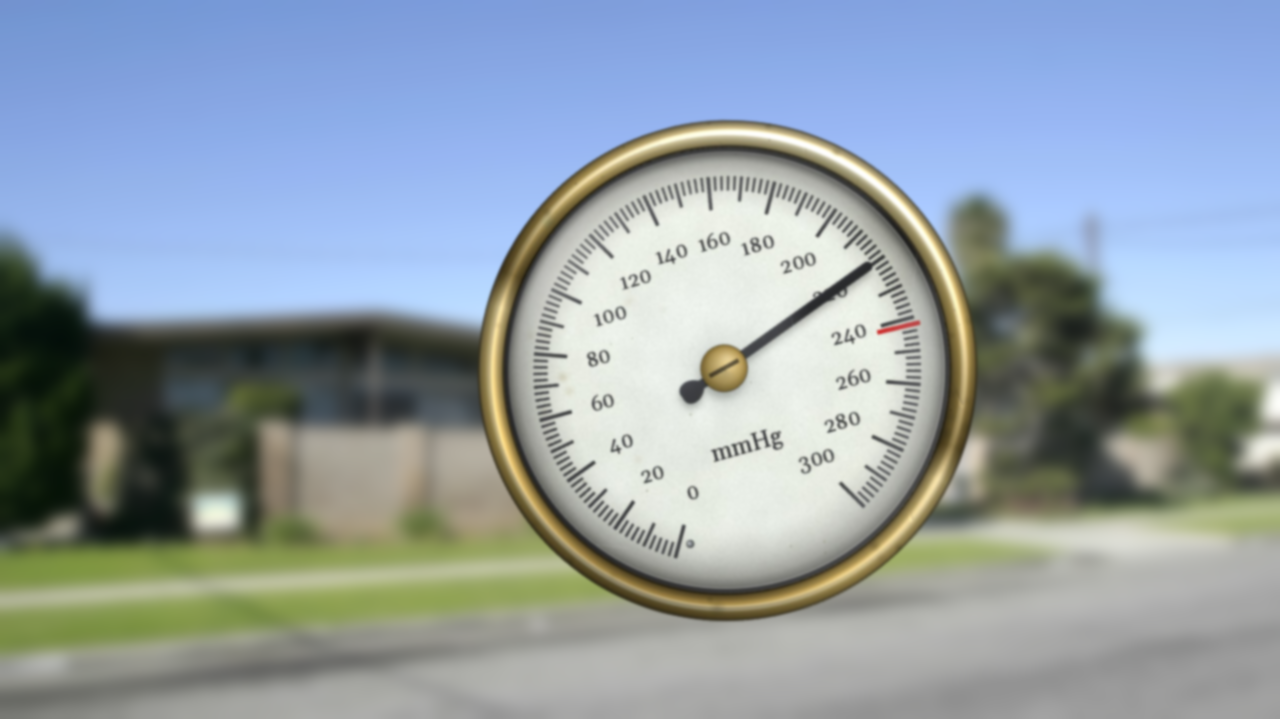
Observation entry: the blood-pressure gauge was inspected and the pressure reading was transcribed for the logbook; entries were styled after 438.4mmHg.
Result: 220mmHg
